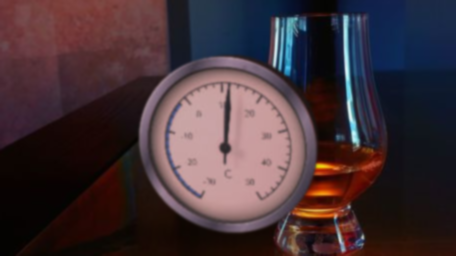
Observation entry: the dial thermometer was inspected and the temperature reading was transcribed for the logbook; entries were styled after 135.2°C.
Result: 12°C
